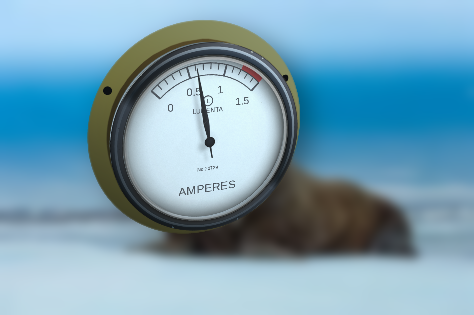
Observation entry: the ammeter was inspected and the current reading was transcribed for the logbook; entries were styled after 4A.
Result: 0.6A
